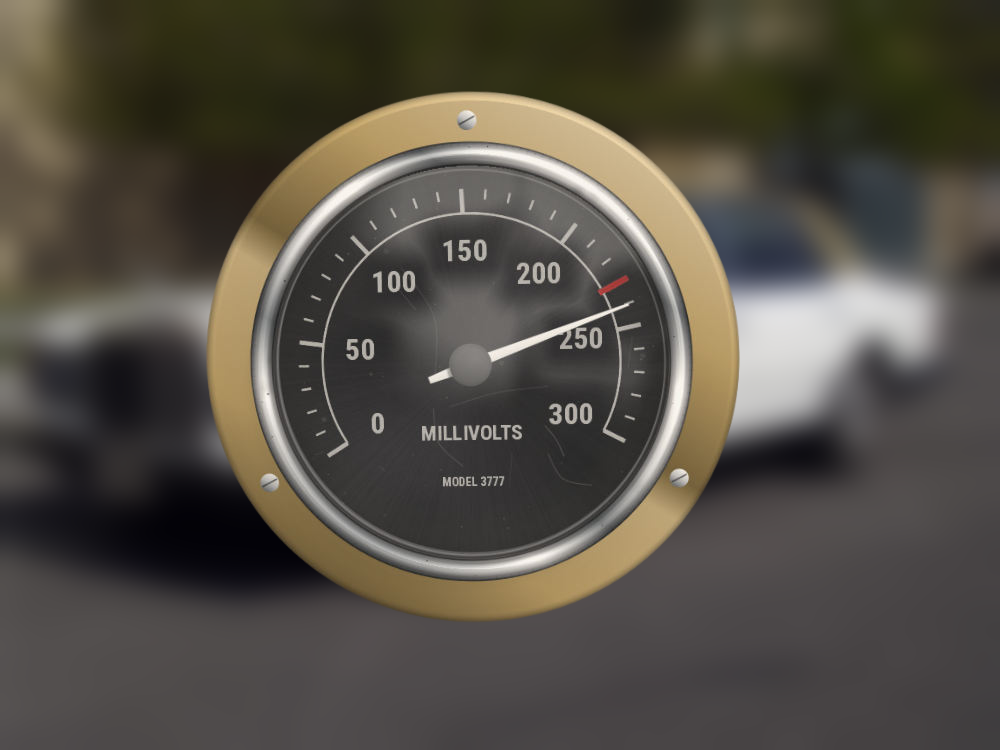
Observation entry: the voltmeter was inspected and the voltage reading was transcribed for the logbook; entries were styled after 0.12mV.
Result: 240mV
